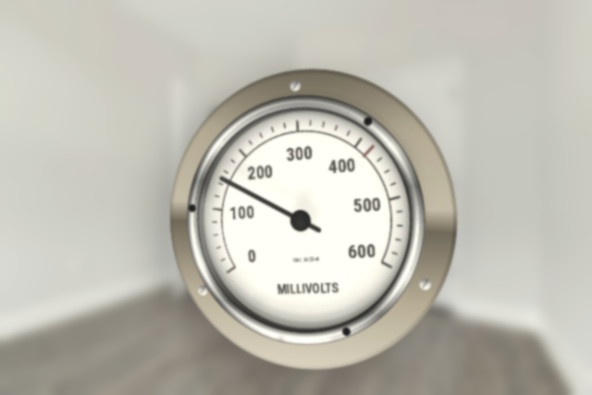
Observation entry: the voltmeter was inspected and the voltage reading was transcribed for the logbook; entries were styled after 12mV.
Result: 150mV
